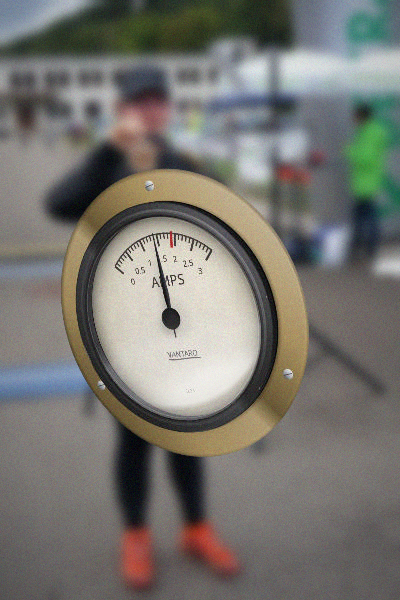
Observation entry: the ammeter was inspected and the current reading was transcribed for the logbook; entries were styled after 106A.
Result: 1.5A
